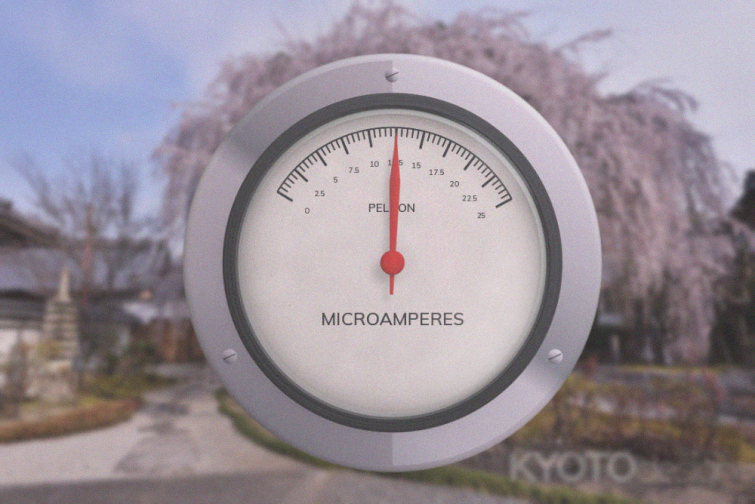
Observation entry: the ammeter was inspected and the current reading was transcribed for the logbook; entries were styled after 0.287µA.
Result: 12.5µA
